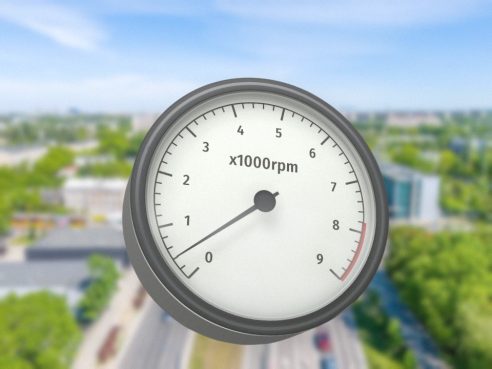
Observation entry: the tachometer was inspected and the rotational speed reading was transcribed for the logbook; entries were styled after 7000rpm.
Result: 400rpm
